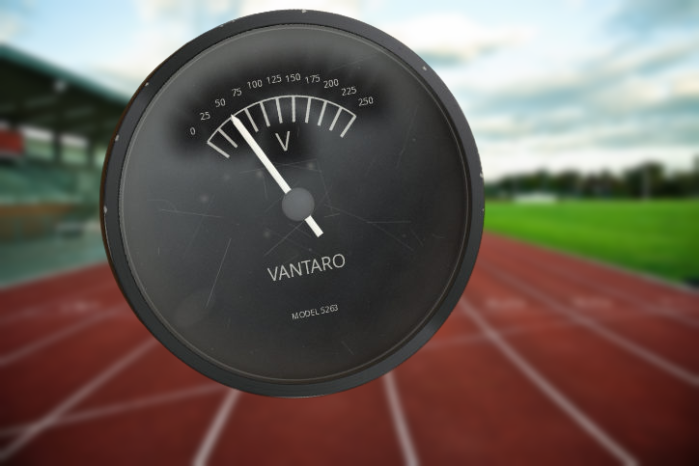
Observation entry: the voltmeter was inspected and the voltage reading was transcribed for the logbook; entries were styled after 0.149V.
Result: 50V
